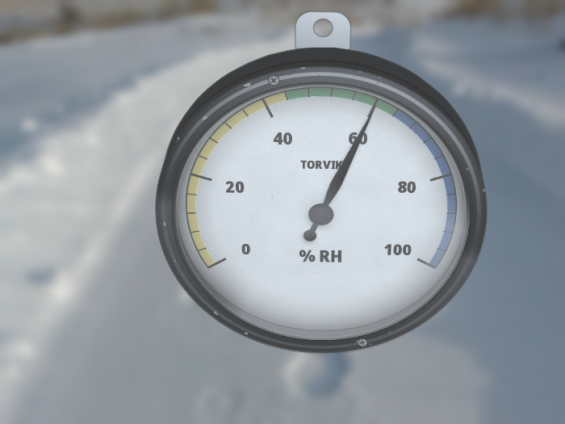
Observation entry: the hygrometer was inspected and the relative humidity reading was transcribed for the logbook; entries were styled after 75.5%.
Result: 60%
